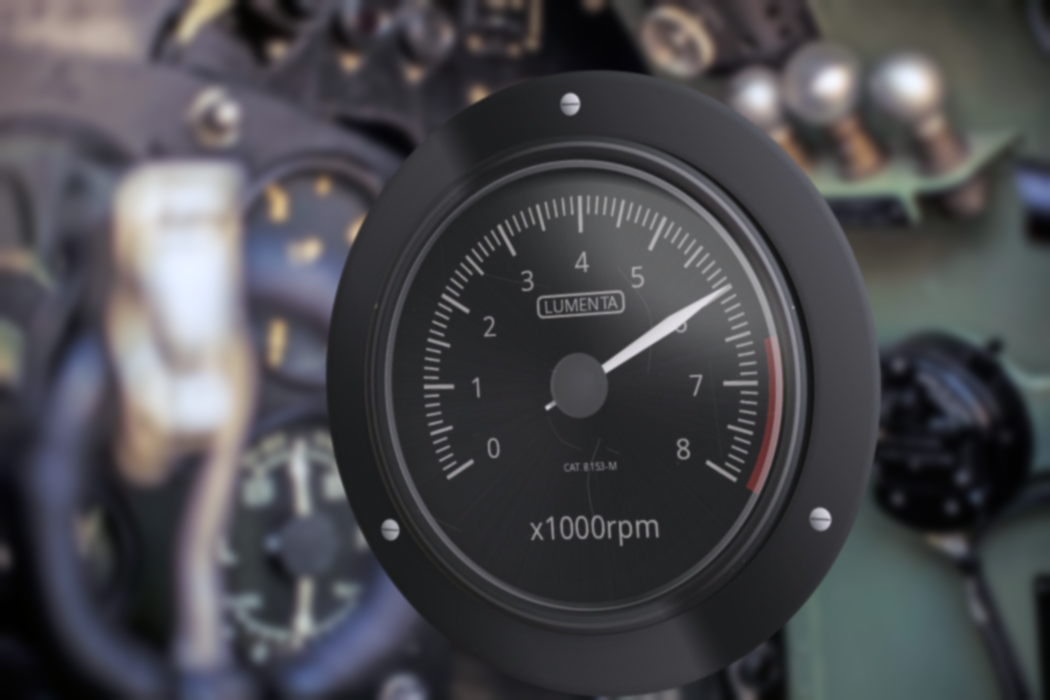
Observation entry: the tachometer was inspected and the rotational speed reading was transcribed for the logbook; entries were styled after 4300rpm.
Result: 6000rpm
